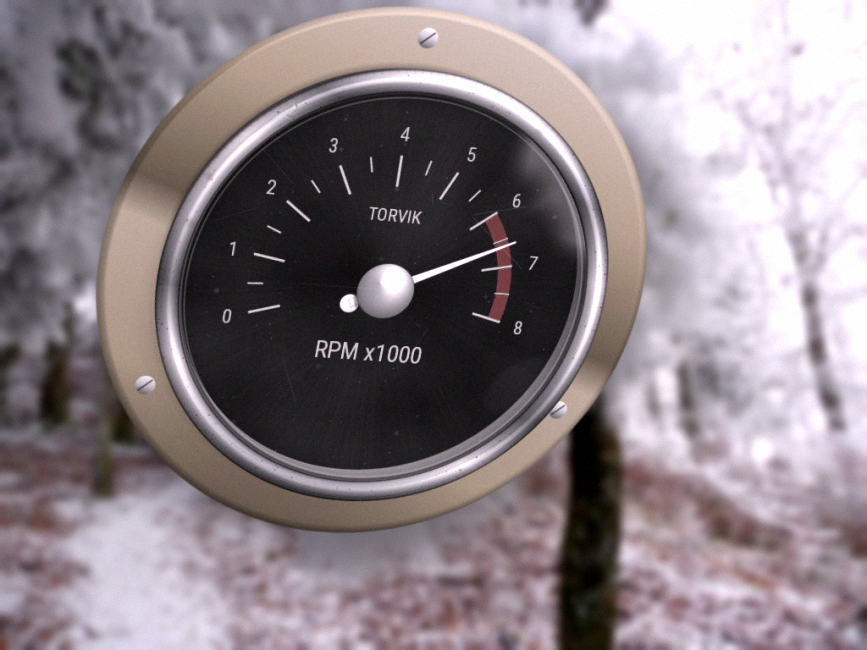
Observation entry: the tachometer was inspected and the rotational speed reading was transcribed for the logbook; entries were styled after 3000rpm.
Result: 6500rpm
